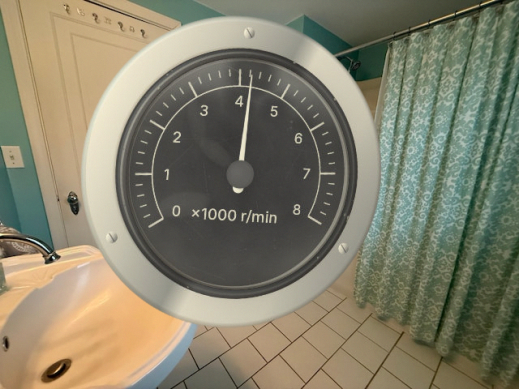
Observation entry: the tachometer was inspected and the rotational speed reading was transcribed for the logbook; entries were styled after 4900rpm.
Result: 4200rpm
